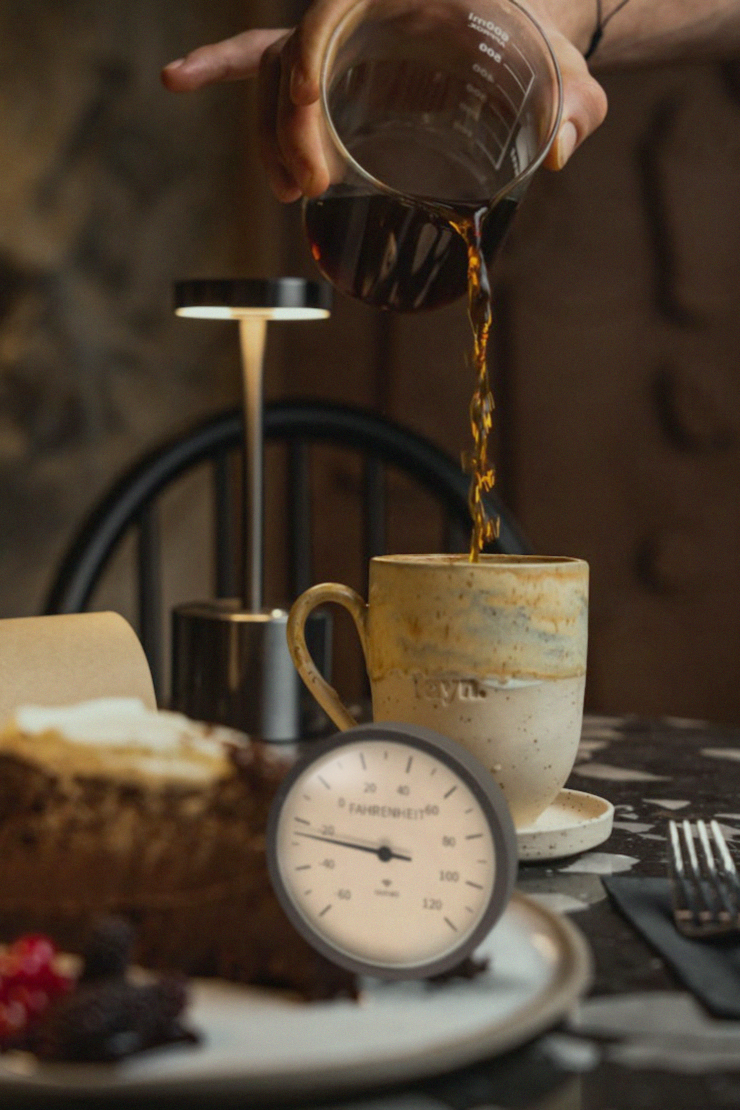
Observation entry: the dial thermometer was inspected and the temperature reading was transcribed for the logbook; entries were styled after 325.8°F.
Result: -25°F
